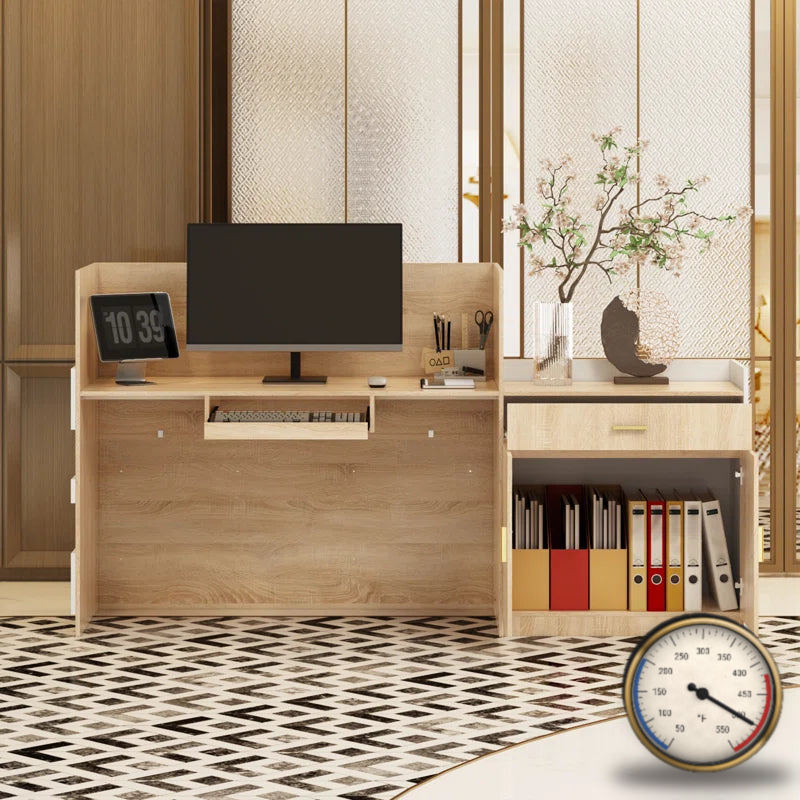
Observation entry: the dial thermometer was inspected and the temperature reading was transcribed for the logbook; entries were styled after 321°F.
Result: 500°F
